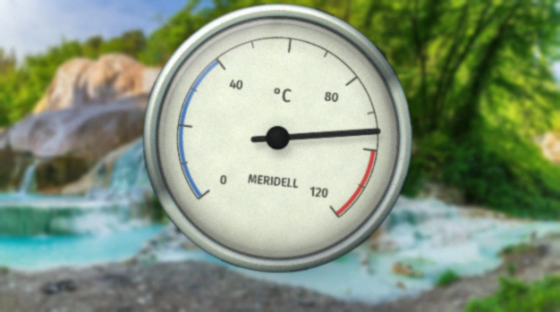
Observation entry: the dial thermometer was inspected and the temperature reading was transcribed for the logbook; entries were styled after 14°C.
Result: 95°C
